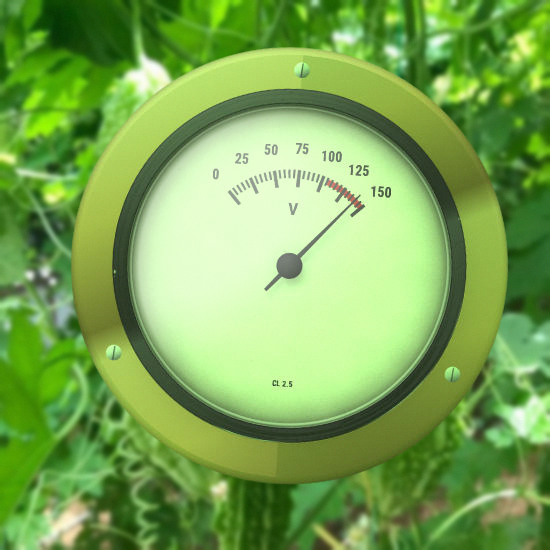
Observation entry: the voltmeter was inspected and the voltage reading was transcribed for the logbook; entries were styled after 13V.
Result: 140V
